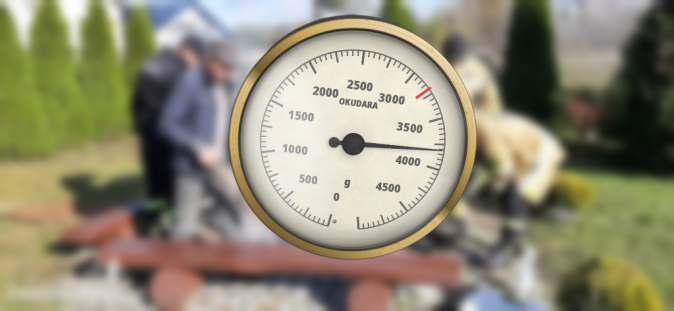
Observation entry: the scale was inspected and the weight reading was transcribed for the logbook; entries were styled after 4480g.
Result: 3800g
